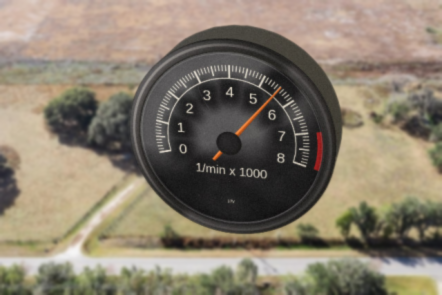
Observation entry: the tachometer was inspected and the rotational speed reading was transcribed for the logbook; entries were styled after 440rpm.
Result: 5500rpm
